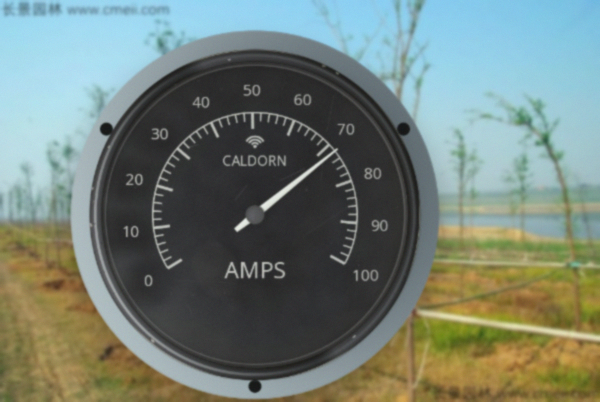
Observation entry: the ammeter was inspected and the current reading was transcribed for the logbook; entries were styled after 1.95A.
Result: 72A
